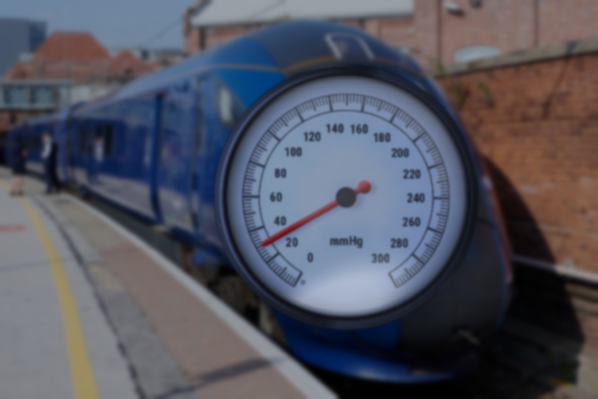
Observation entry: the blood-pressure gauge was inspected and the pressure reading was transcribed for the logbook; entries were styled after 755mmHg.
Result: 30mmHg
